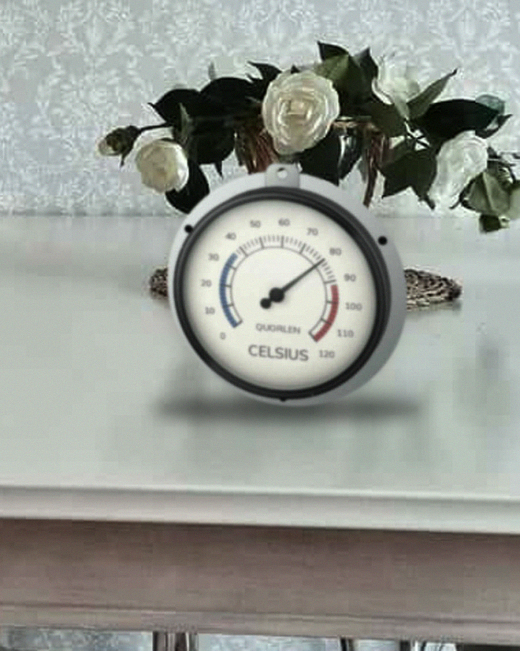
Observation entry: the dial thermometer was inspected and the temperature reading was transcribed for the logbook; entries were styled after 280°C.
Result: 80°C
